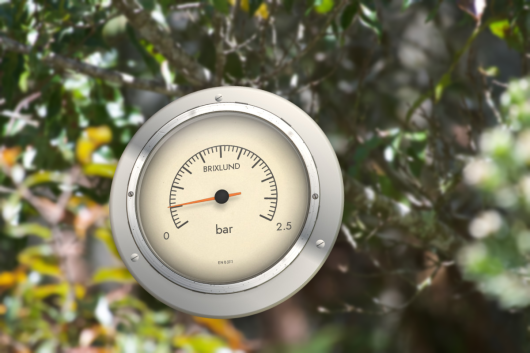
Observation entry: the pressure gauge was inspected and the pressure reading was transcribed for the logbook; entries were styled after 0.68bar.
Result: 0.25bar
